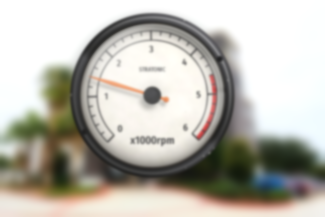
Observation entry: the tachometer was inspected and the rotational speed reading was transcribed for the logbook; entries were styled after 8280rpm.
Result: 1400rpm
